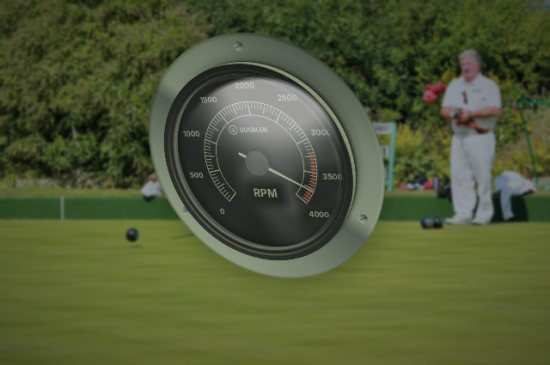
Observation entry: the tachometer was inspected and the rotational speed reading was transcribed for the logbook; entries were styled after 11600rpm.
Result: 3750rpm
